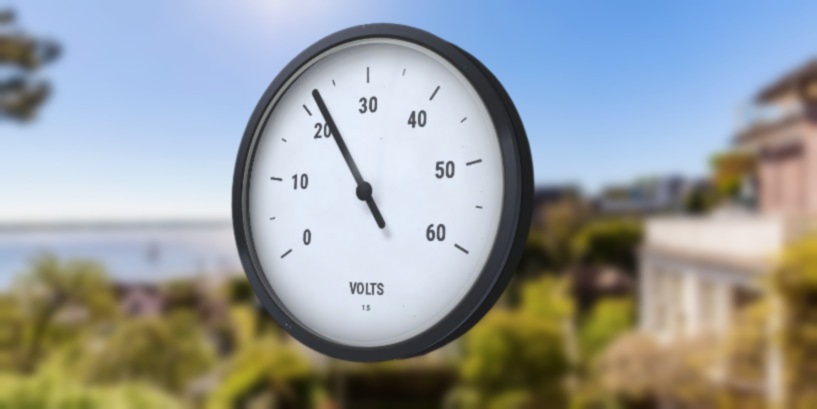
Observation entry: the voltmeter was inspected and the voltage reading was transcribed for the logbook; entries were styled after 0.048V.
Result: 22.5V
